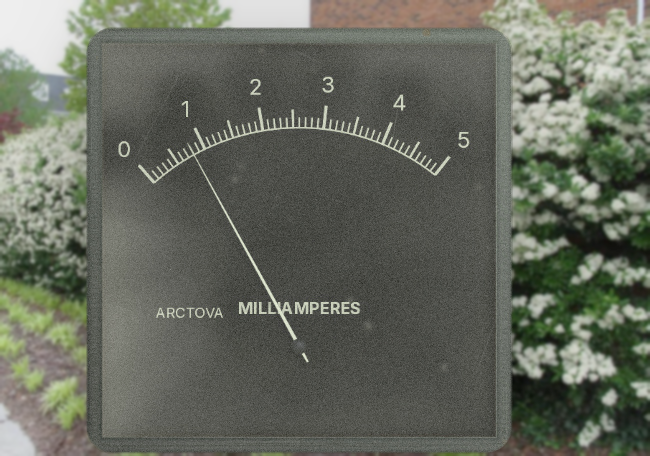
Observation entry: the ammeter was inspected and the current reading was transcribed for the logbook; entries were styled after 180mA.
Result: 0.8mA
